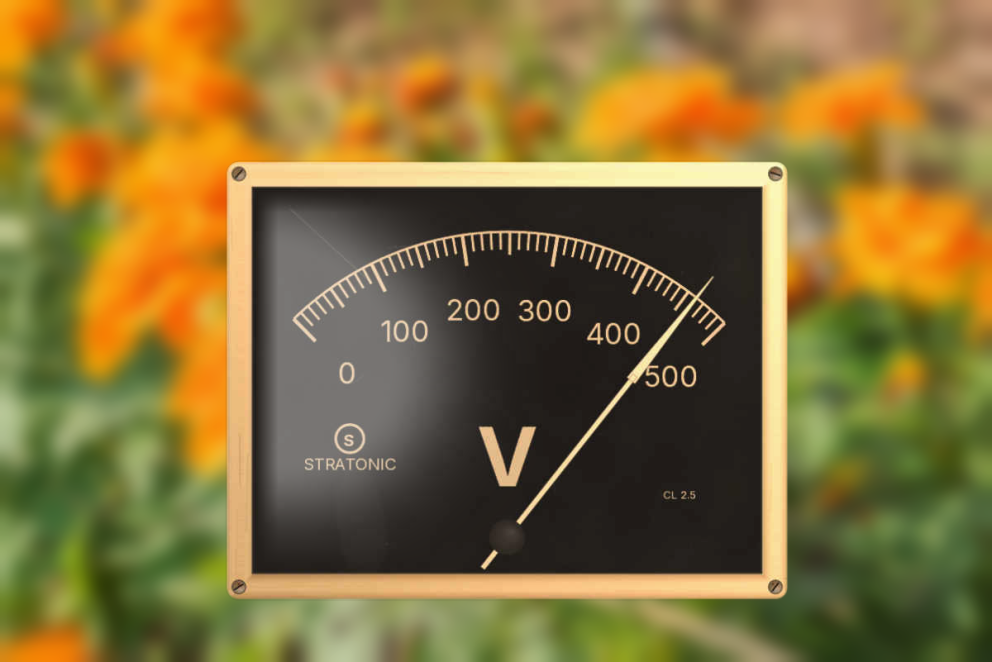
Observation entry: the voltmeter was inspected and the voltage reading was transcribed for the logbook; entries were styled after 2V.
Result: 460V
